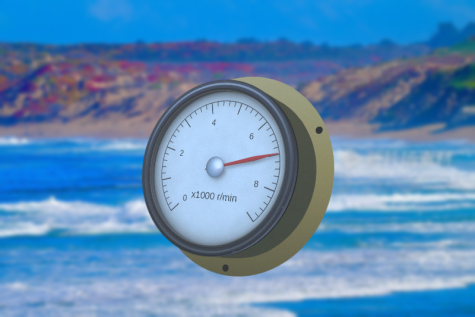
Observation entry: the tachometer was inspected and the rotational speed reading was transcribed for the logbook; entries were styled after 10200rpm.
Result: 7000rpm
